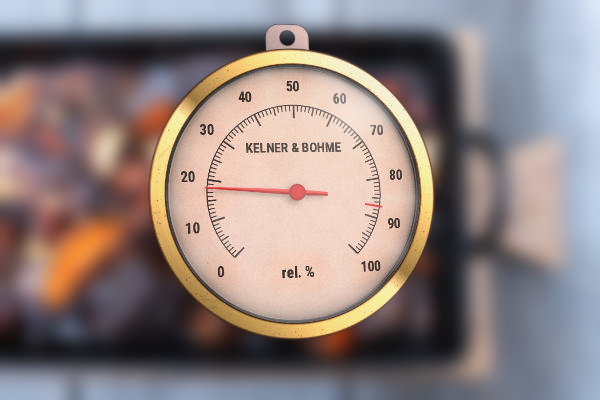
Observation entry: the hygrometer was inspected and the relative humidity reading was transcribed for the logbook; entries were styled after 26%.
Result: 18%
